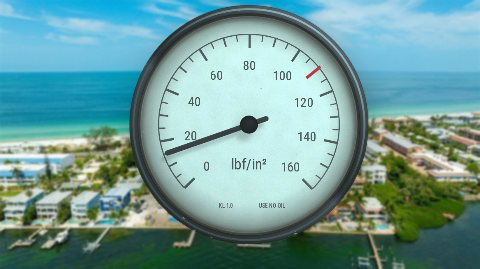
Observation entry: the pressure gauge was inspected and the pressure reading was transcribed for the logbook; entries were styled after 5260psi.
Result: 15psi
